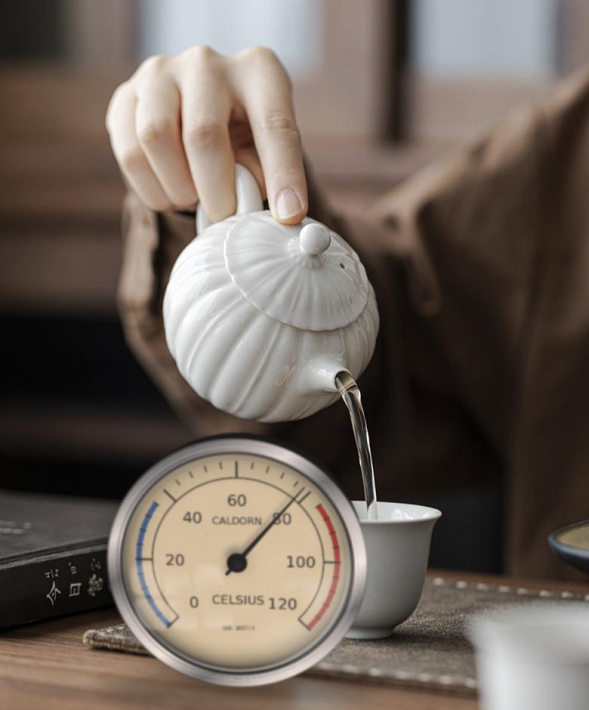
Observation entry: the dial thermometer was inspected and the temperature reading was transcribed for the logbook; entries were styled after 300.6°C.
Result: 78°C
